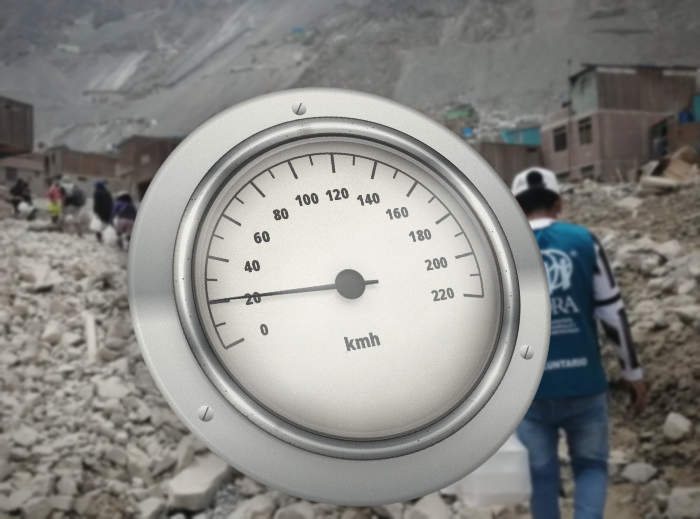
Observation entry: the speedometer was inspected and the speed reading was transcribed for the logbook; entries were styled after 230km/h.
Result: 20km/h
